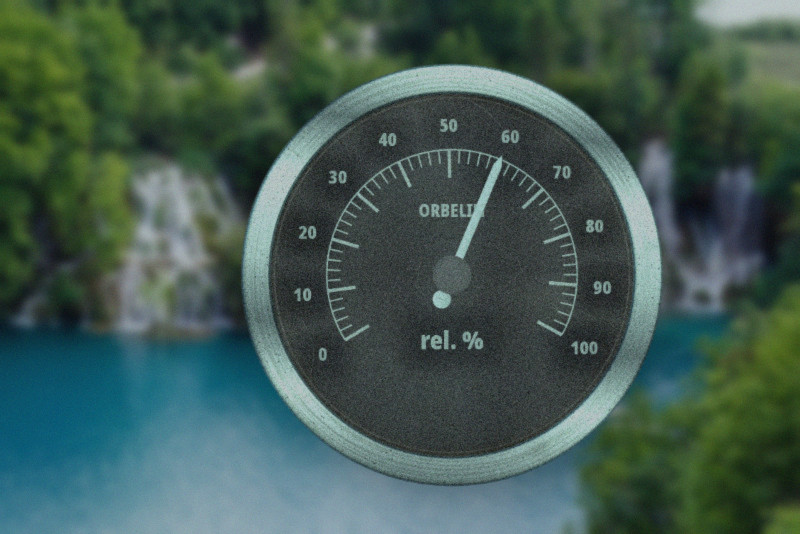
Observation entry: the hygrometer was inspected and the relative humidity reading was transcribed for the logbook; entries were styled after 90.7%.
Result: 60%
